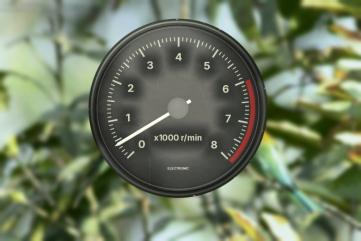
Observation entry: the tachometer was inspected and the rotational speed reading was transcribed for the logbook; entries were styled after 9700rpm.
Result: 400rpm
